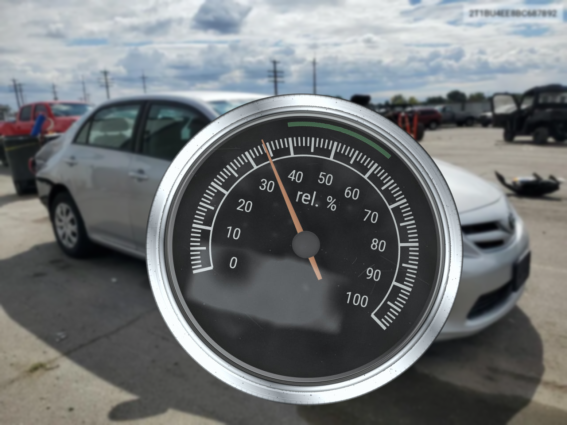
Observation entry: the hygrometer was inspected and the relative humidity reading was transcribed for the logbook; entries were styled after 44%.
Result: 34%
